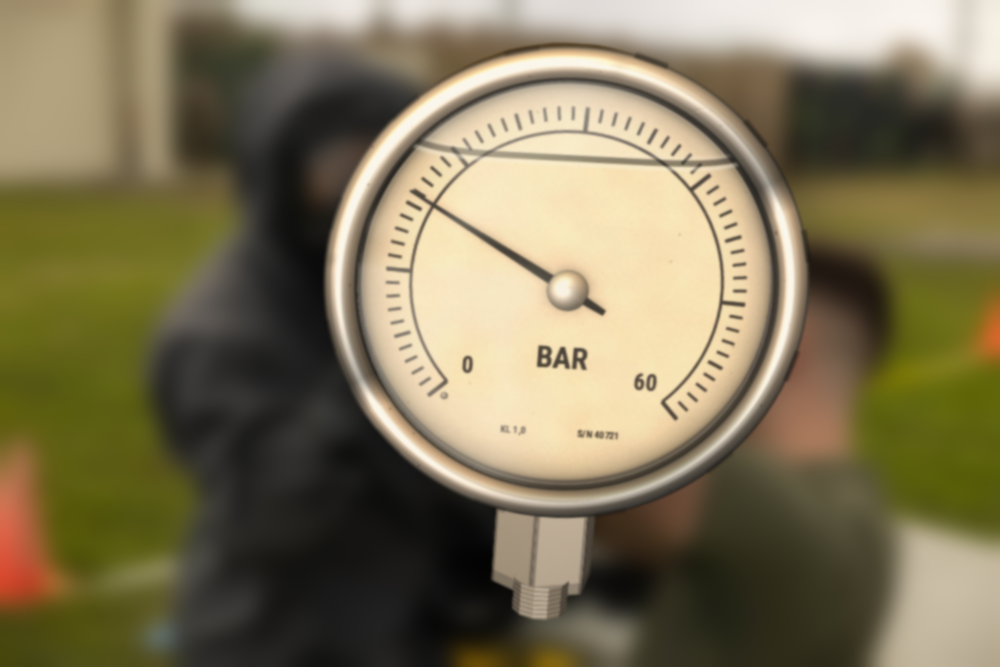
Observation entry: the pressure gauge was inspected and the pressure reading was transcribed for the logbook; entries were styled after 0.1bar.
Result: 16bar
